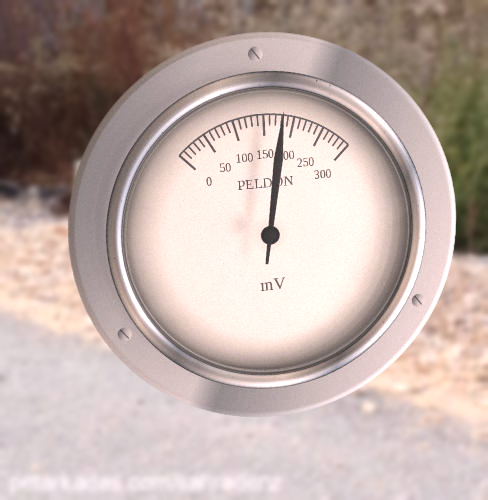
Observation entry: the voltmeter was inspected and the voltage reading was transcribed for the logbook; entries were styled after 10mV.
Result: 180mV
